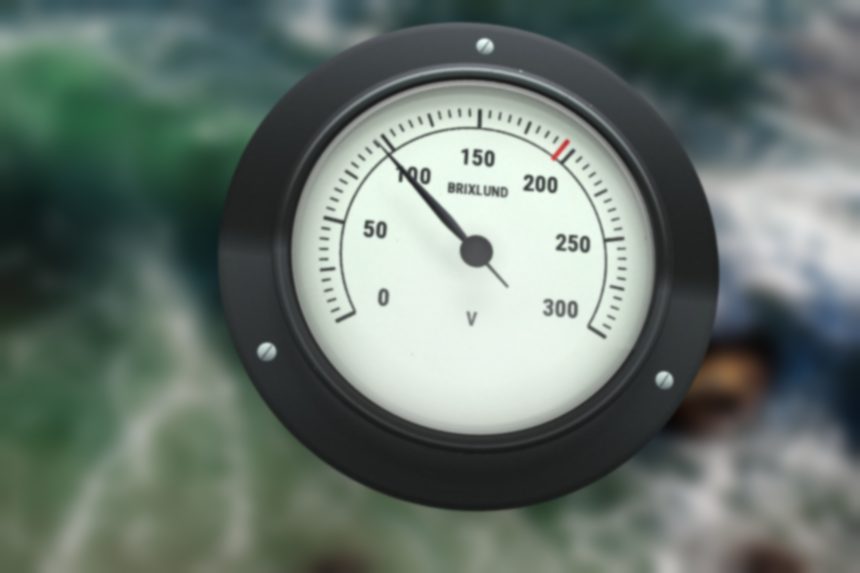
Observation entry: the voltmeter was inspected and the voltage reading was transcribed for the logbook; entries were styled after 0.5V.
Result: 95V
